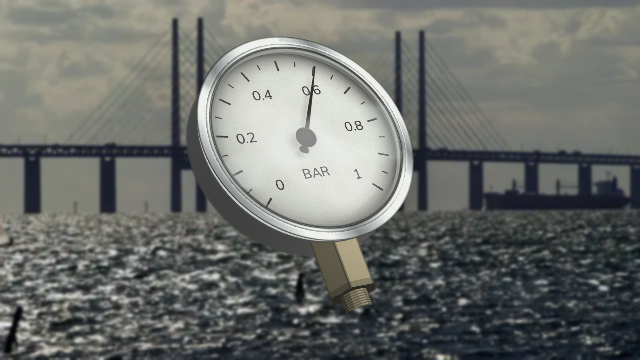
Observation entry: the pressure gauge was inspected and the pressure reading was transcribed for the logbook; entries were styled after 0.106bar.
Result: 0.6bar
